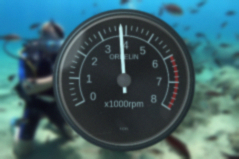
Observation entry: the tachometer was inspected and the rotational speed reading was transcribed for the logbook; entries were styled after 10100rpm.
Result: 3800rpm
